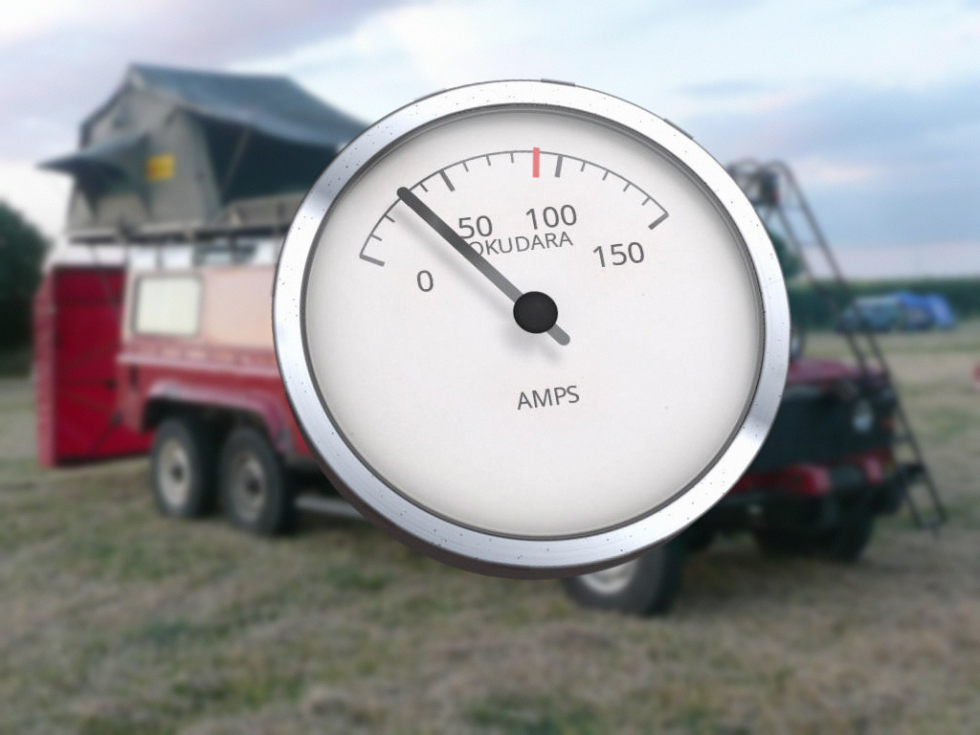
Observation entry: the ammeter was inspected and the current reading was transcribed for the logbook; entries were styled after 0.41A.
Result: 30A
